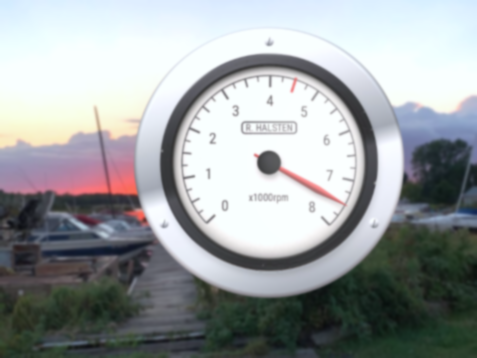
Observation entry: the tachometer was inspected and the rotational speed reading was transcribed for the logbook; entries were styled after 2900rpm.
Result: 7500rpm
